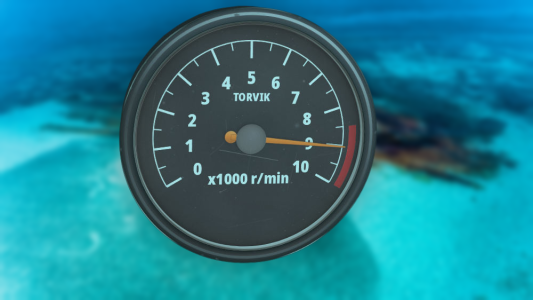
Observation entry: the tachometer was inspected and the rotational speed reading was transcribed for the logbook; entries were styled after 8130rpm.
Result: 9000rpm
